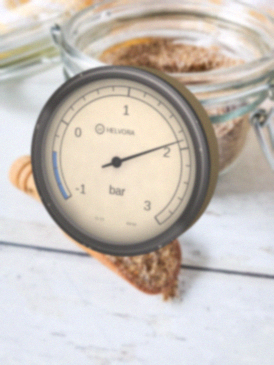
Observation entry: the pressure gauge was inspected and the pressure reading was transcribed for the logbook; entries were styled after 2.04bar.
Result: 1.9bar
